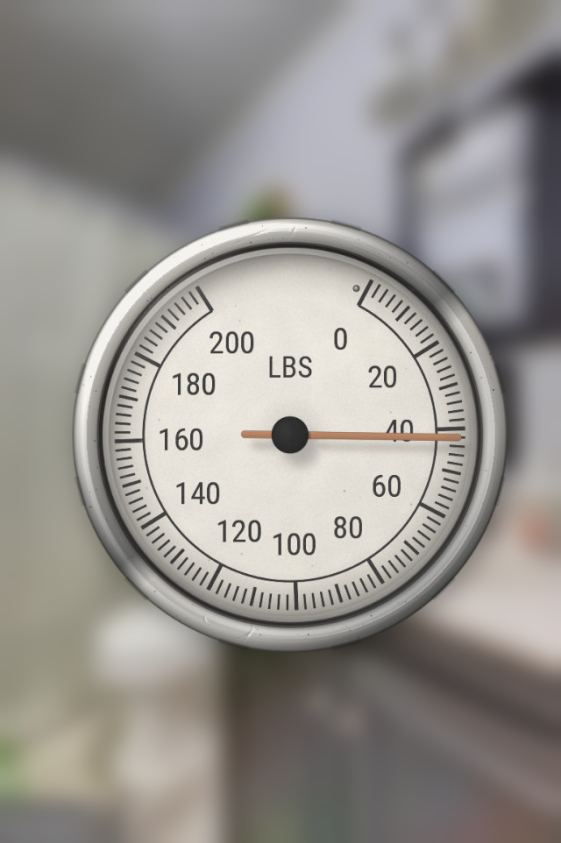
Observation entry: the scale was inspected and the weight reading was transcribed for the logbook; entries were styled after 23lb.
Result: 42lb
